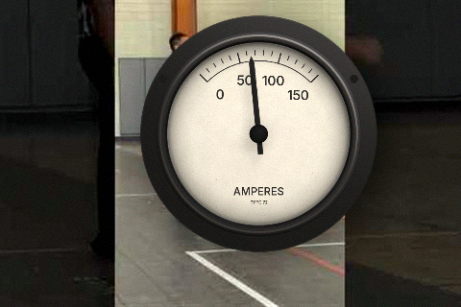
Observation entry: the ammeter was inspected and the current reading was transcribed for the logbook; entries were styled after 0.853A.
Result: 65A
